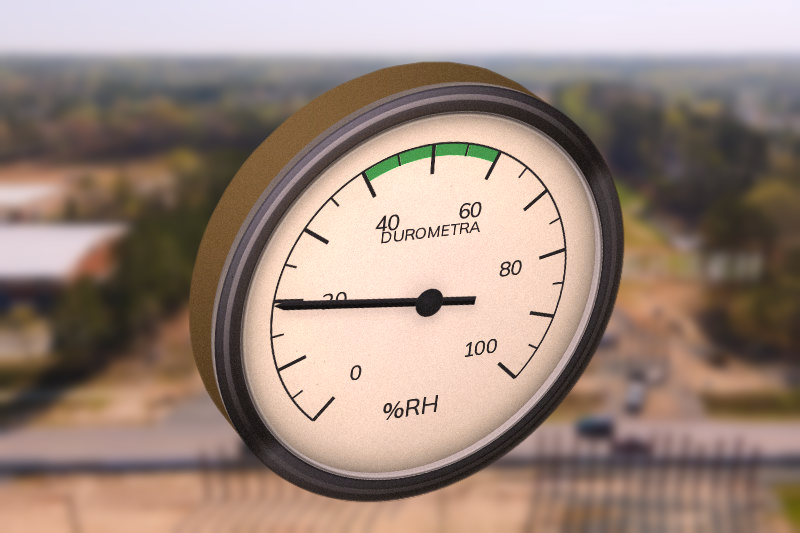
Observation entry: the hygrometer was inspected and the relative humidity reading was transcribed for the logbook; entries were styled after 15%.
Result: 20%
